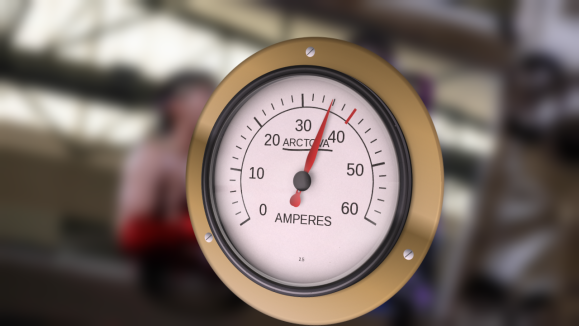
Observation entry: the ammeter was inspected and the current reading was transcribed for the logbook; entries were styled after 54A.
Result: 36A
